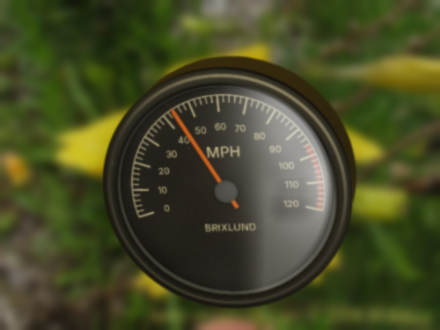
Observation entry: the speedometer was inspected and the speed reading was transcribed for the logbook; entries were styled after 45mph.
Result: 44mph
